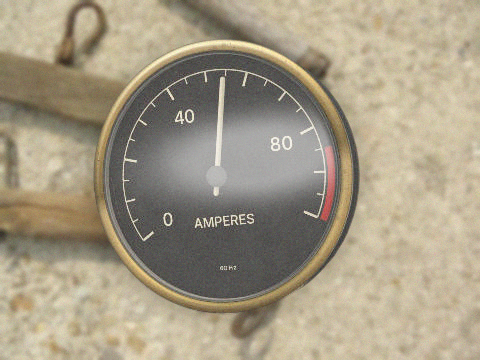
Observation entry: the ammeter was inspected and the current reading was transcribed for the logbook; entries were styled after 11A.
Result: 55A
